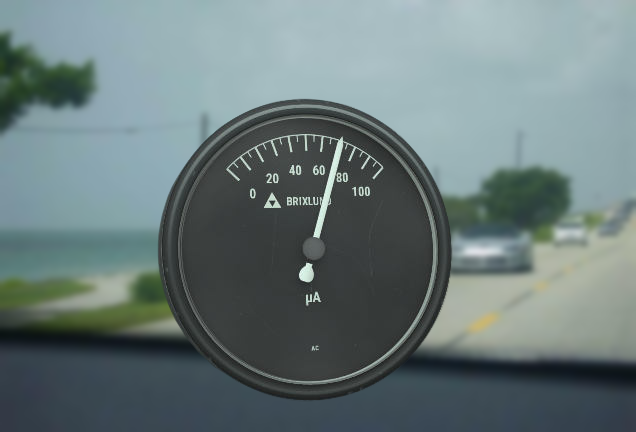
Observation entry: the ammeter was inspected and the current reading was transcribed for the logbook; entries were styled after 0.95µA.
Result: 70µA
